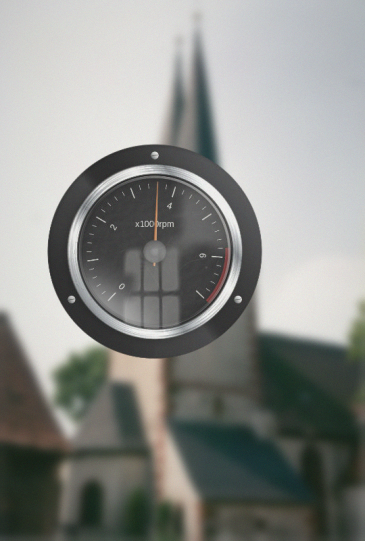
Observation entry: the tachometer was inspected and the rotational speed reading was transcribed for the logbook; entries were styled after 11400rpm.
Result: 3600rpm
